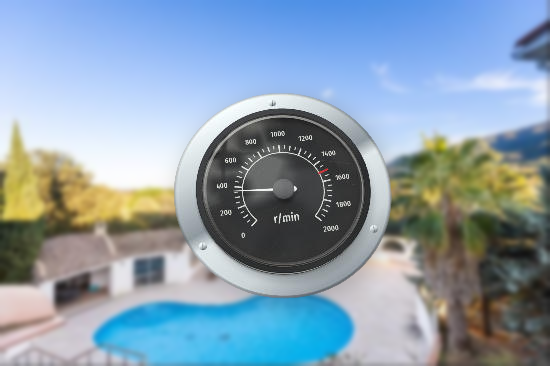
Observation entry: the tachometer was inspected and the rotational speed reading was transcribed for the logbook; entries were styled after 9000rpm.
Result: 350rpm
